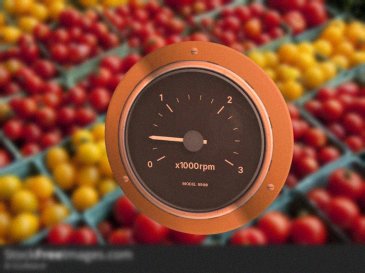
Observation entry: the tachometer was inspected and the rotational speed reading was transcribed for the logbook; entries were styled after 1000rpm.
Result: 400rpm
